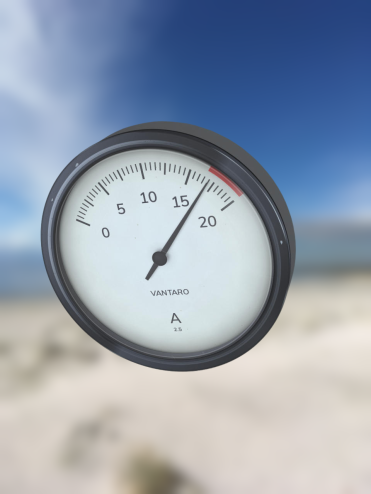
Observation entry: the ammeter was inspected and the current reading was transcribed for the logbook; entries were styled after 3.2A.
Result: 17A
